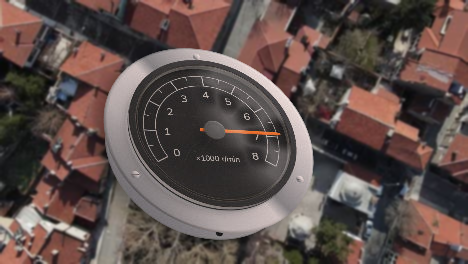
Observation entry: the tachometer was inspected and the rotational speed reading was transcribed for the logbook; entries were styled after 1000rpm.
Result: 7000rpm
